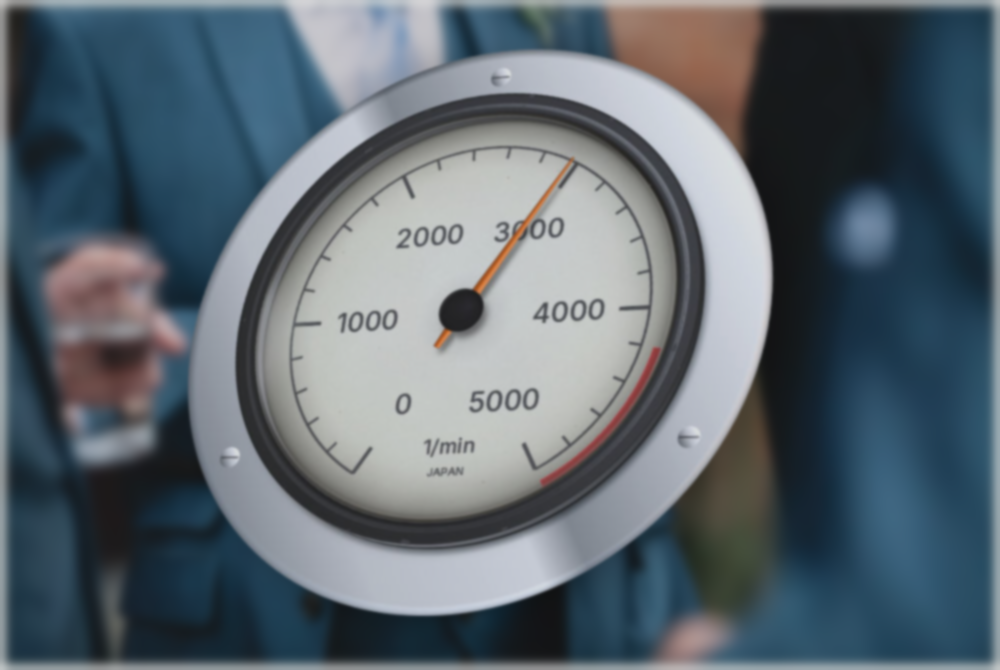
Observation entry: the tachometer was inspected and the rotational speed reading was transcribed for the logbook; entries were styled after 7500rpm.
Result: 3000rpm
